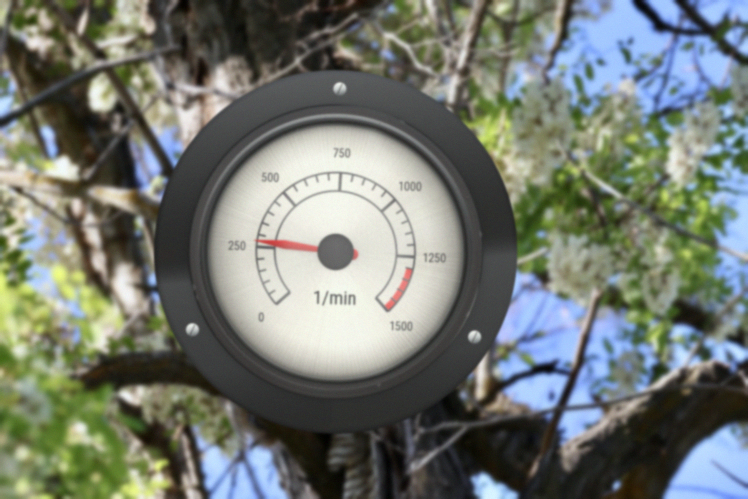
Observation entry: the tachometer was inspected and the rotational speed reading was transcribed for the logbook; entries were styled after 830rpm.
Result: 275rpm
